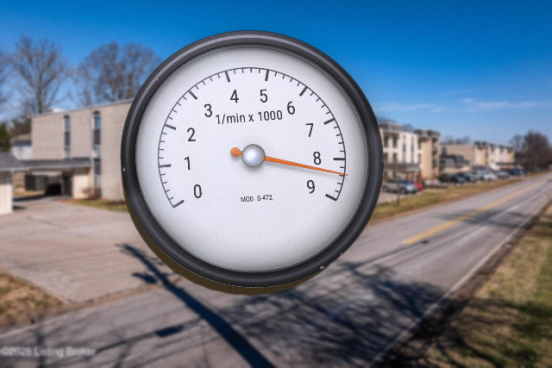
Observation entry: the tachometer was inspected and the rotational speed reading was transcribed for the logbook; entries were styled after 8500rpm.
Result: 8400rpm
